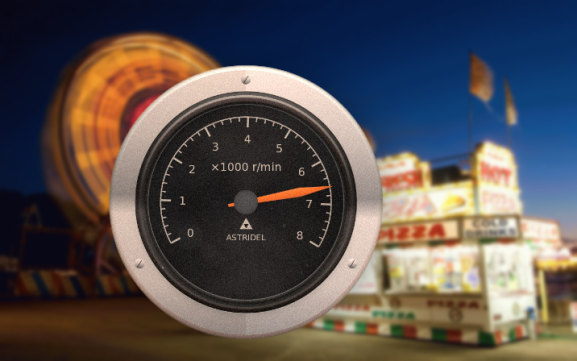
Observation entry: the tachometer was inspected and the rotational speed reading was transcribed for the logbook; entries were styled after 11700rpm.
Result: 6600rpm
